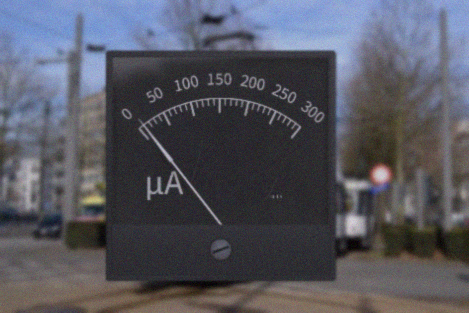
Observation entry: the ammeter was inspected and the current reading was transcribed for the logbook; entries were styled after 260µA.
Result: 10µA
